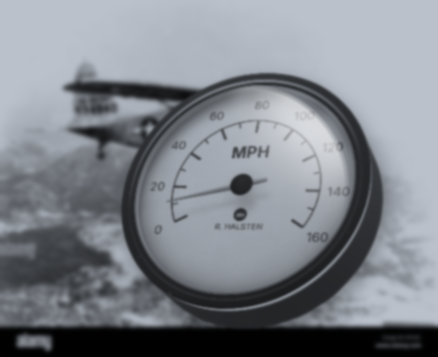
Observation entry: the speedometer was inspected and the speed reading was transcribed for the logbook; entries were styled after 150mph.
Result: 10mph
